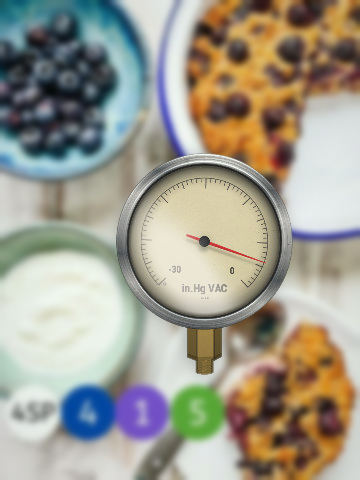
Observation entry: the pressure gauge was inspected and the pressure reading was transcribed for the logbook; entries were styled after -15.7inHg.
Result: -3inHg
